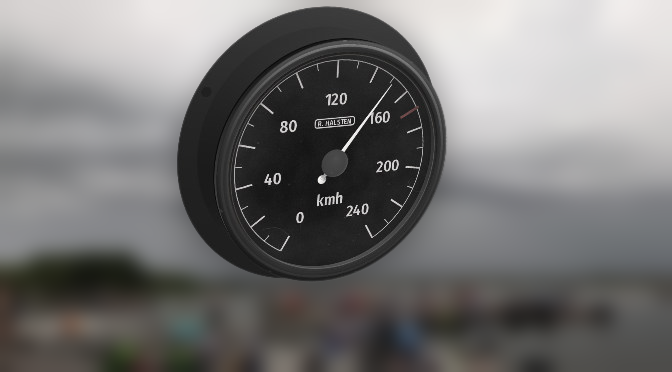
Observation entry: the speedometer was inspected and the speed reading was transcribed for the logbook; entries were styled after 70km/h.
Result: 150km/h
